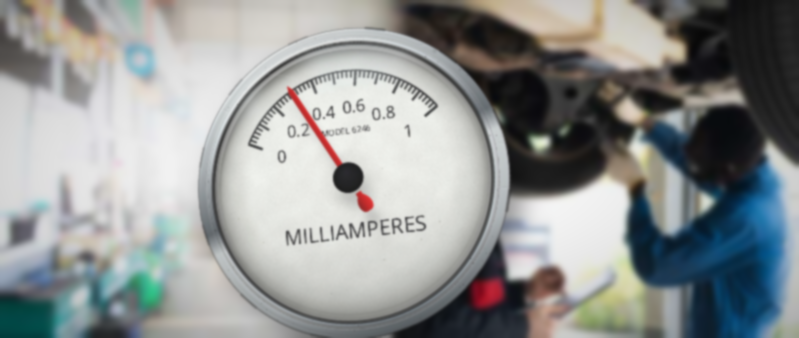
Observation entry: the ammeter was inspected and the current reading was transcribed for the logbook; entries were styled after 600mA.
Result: 0.3mA
